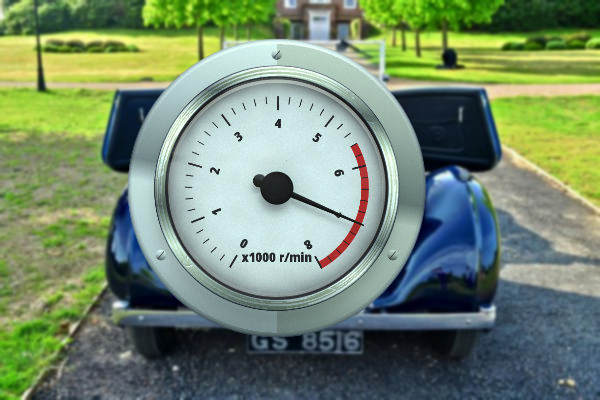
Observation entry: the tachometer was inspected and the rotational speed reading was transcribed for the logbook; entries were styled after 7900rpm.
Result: 7000rpm
